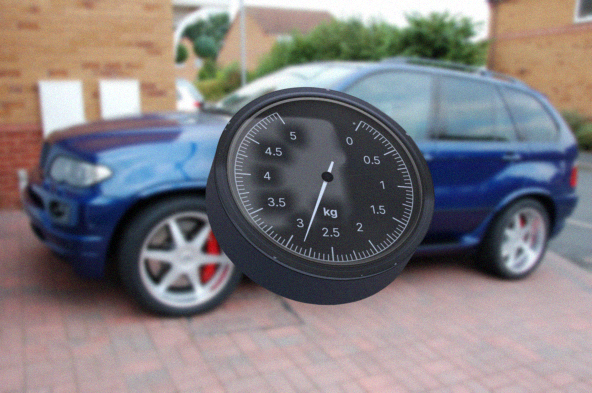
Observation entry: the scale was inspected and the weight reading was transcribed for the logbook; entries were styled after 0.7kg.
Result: 2.85kg
